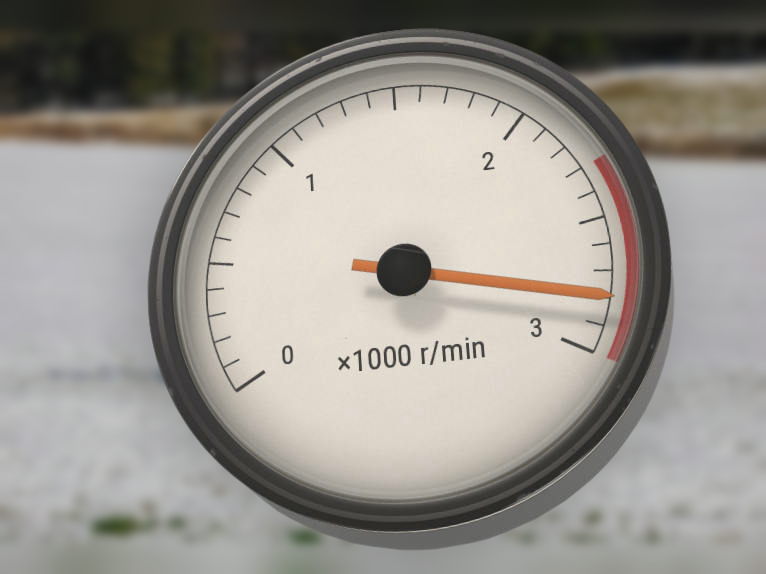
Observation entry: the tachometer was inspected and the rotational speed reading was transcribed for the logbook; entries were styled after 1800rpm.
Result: 2800rpm
